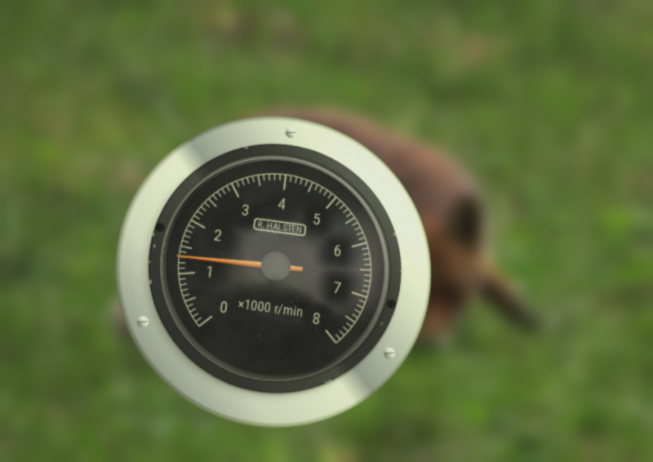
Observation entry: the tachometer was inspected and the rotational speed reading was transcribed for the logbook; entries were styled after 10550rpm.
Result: 1300rpm
